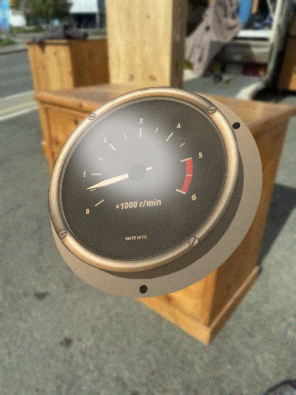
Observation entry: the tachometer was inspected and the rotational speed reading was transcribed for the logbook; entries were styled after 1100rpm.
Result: 500rpm
